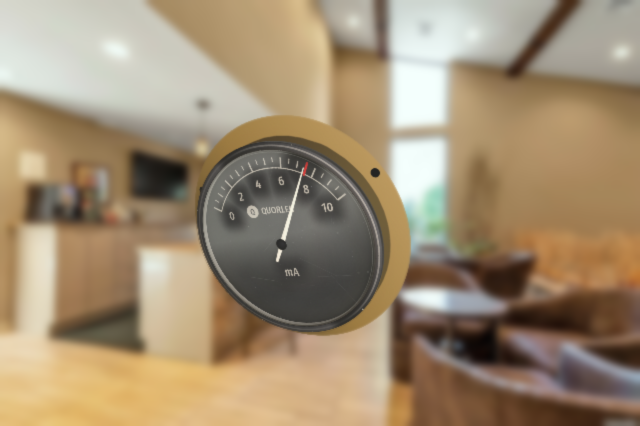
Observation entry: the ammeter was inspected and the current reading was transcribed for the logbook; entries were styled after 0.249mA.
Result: 7.5mA
